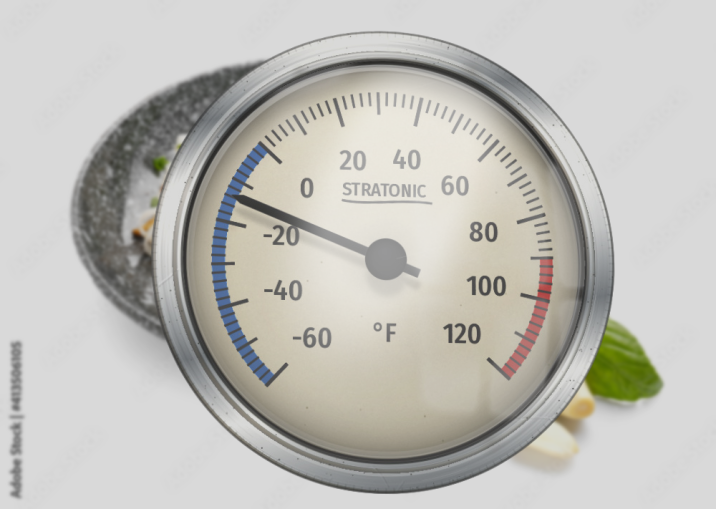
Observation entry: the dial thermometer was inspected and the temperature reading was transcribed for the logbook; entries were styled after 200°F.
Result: -14°F
